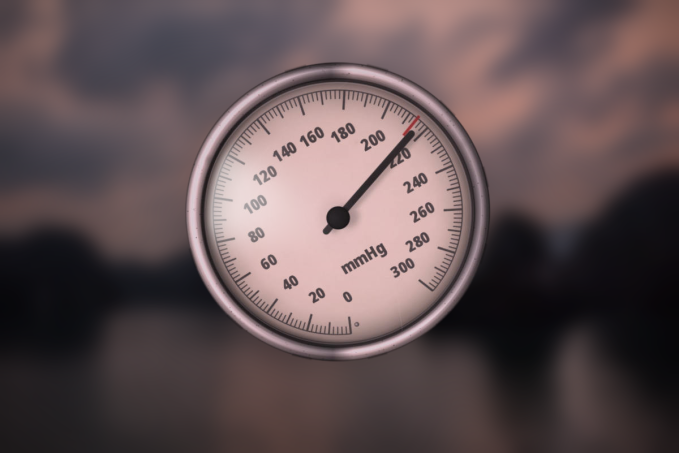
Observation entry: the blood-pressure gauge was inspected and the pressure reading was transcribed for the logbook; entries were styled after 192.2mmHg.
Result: 216mmHg
